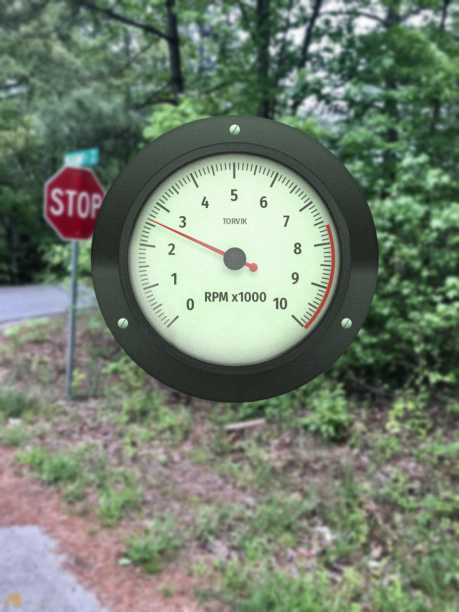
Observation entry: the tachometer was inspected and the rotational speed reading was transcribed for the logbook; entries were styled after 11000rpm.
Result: 2600rpm
